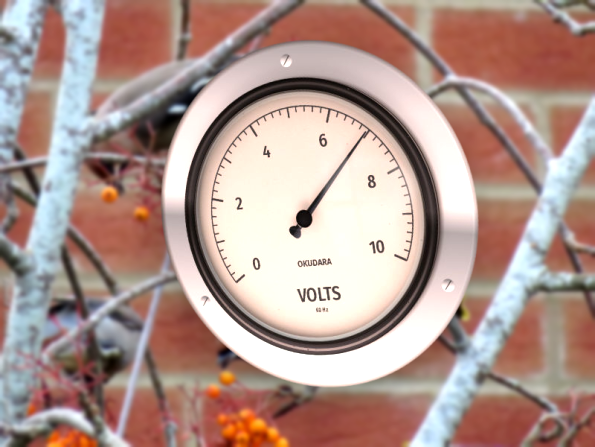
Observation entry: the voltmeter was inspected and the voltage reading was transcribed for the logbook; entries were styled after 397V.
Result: 7V
